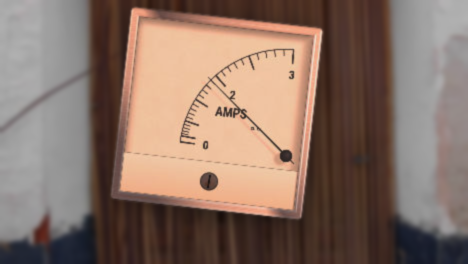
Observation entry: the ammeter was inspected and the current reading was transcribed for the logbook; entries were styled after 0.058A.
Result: 1.9A
